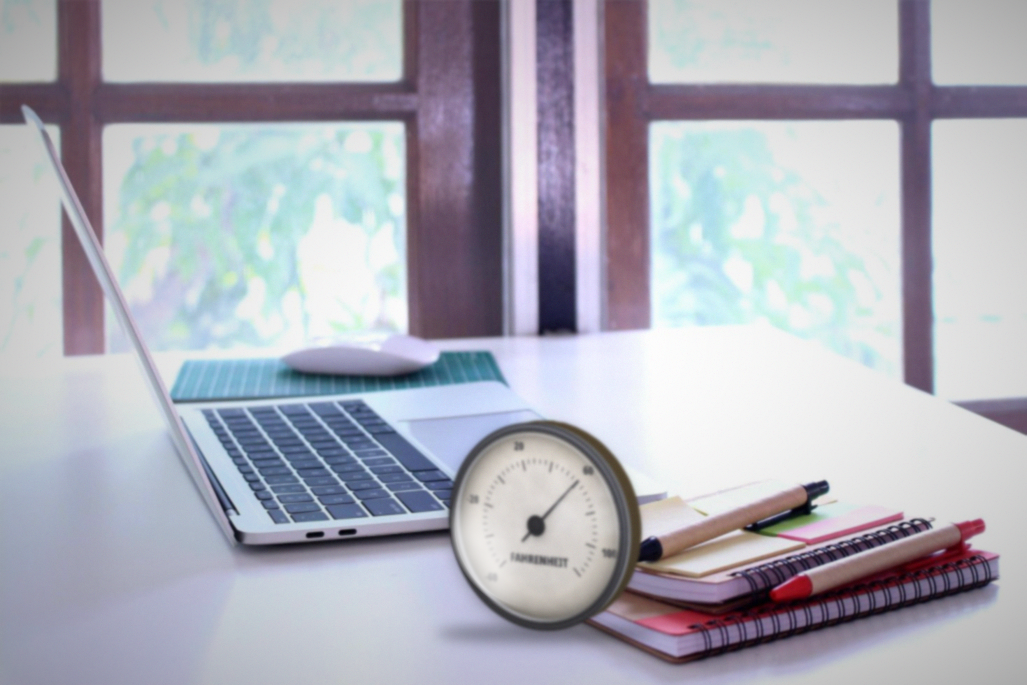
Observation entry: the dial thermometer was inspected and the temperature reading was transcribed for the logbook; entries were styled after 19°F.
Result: 60°F
